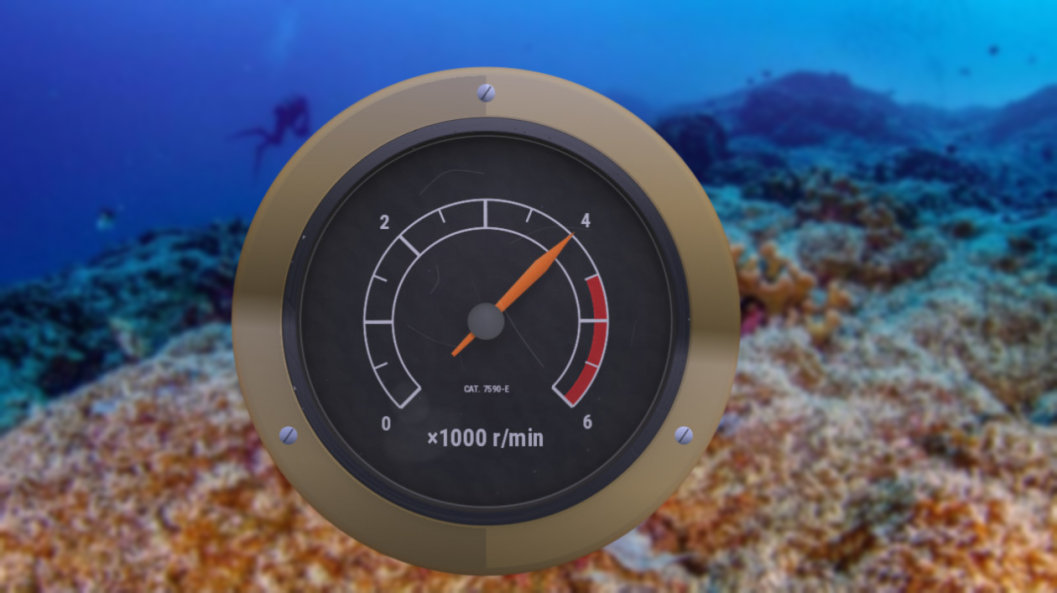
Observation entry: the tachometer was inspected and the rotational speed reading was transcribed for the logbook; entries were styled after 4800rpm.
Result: 4000rpm
